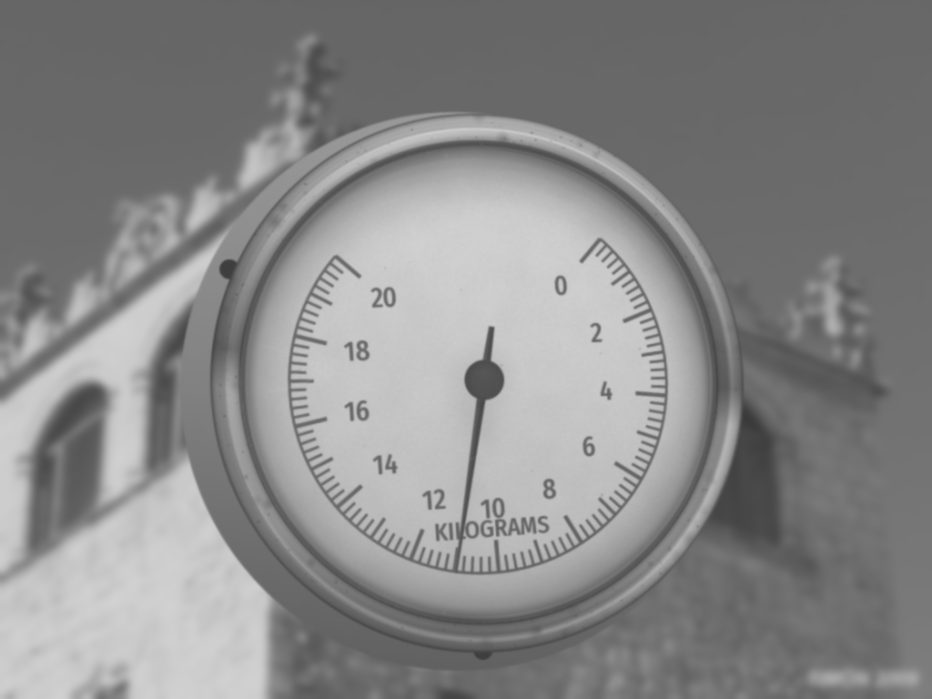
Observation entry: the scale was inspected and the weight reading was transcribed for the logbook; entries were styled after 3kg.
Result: 11kg
